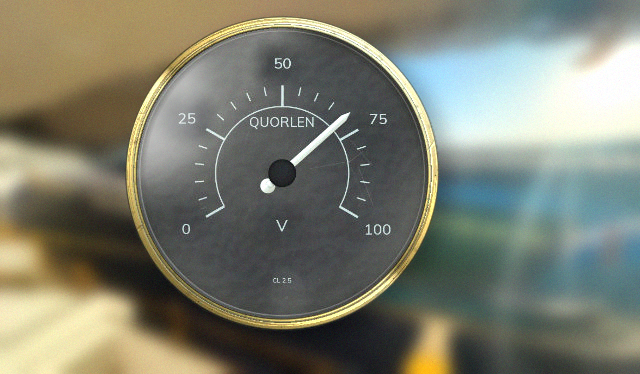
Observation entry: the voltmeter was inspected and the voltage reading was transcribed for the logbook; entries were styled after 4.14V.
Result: 70V
